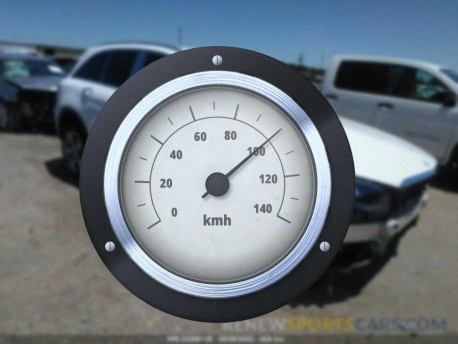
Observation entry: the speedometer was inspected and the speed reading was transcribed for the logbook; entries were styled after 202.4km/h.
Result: 100km/h
